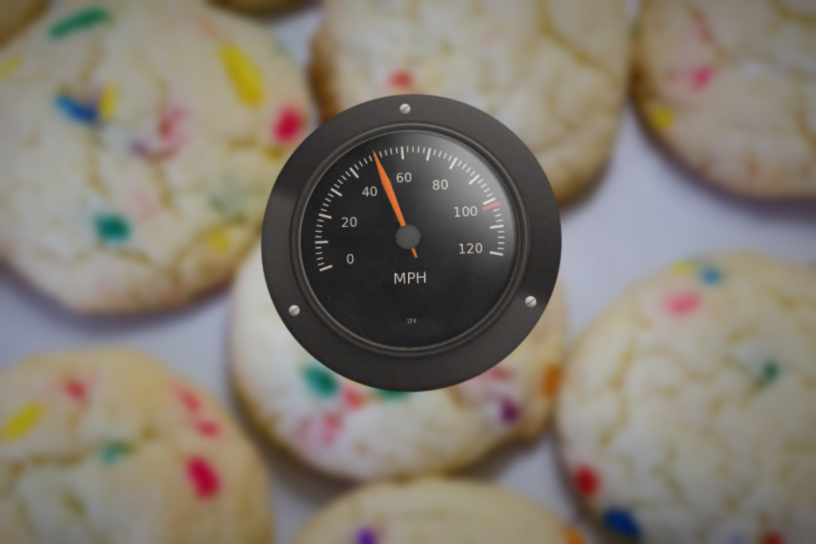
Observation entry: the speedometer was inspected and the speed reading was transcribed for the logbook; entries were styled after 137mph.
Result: 50mph
